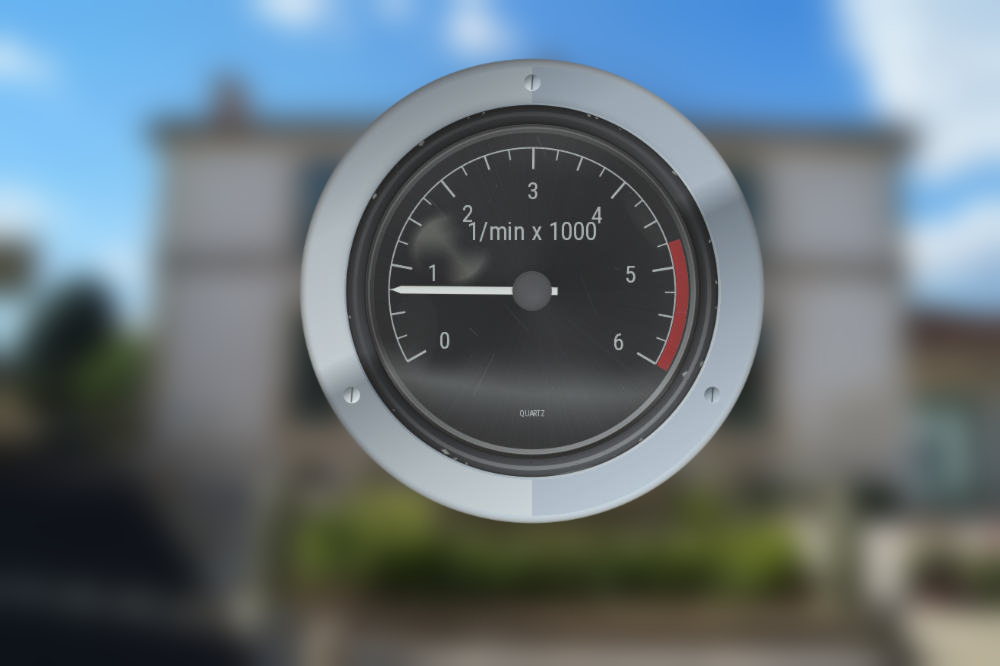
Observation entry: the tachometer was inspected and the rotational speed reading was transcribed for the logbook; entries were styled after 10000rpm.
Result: 750rpm
